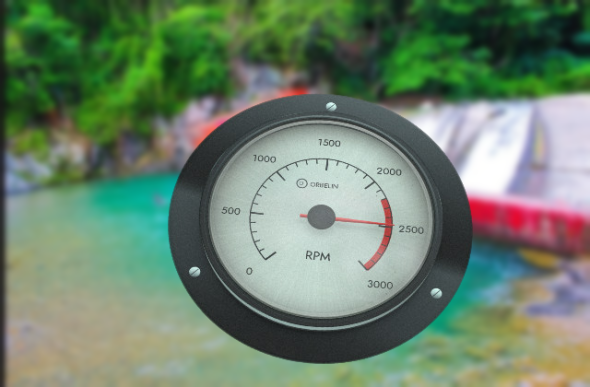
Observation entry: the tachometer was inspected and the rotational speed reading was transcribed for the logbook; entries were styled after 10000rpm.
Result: 2500rpm
